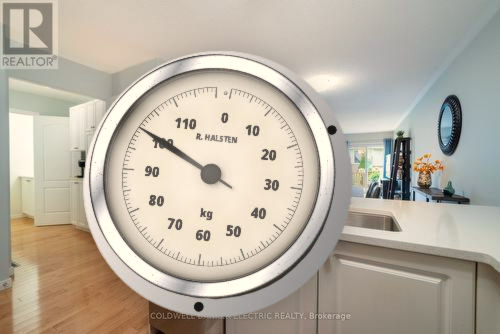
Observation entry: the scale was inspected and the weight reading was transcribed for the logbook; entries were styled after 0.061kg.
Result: 100kg
